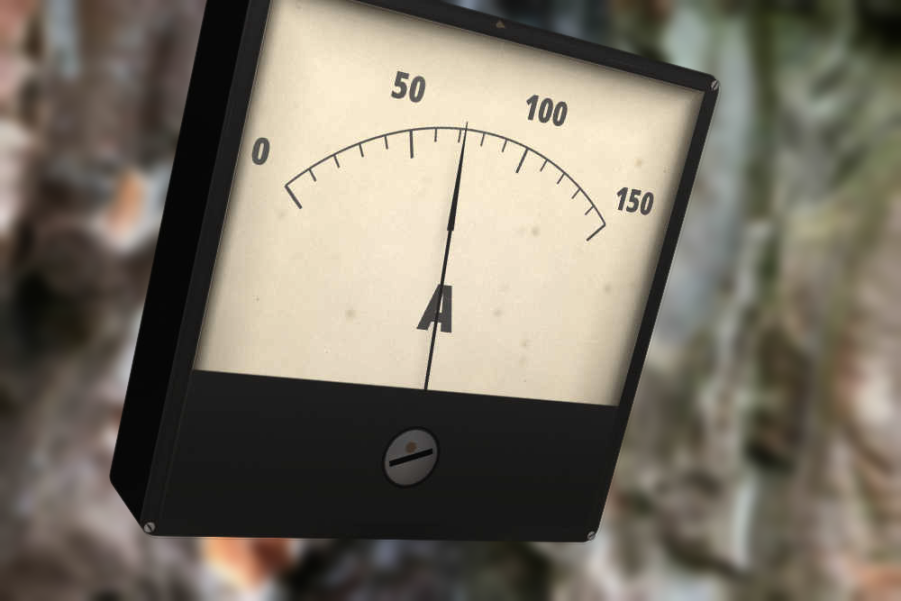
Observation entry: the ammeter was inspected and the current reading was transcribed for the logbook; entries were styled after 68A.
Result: 70A
